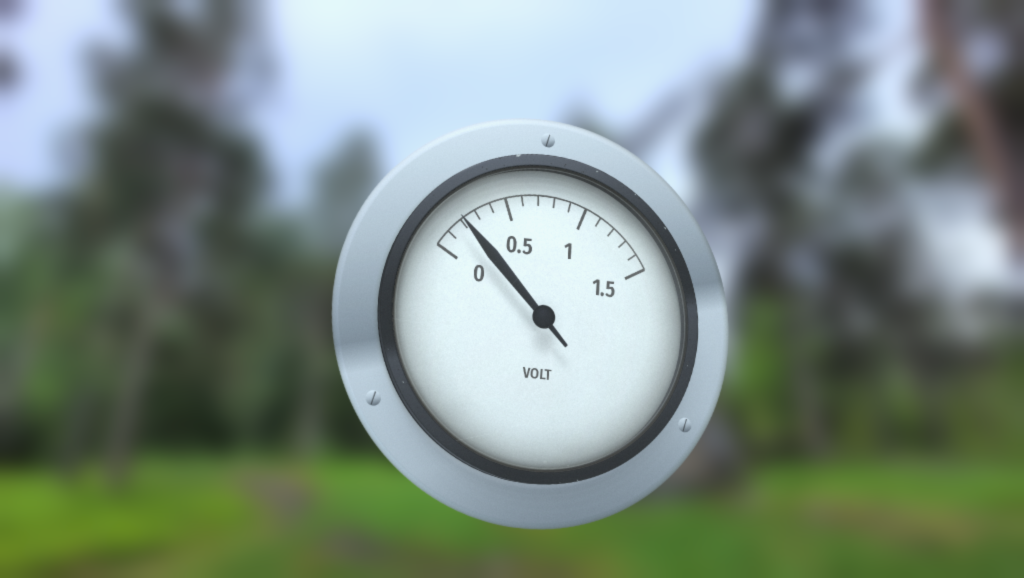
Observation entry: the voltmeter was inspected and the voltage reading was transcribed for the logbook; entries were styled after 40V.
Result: 0.2V
